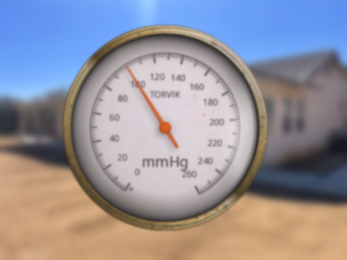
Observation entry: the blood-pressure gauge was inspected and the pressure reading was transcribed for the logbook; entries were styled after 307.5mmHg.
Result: 100mmHg
